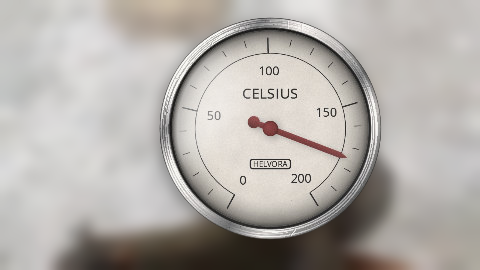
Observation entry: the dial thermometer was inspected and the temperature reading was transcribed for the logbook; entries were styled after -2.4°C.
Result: 175°C
